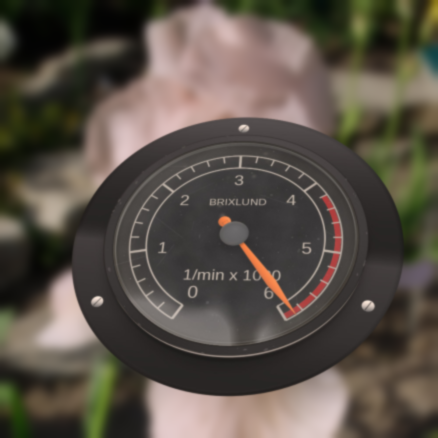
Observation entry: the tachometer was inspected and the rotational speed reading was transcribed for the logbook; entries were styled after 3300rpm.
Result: 5900rpm
